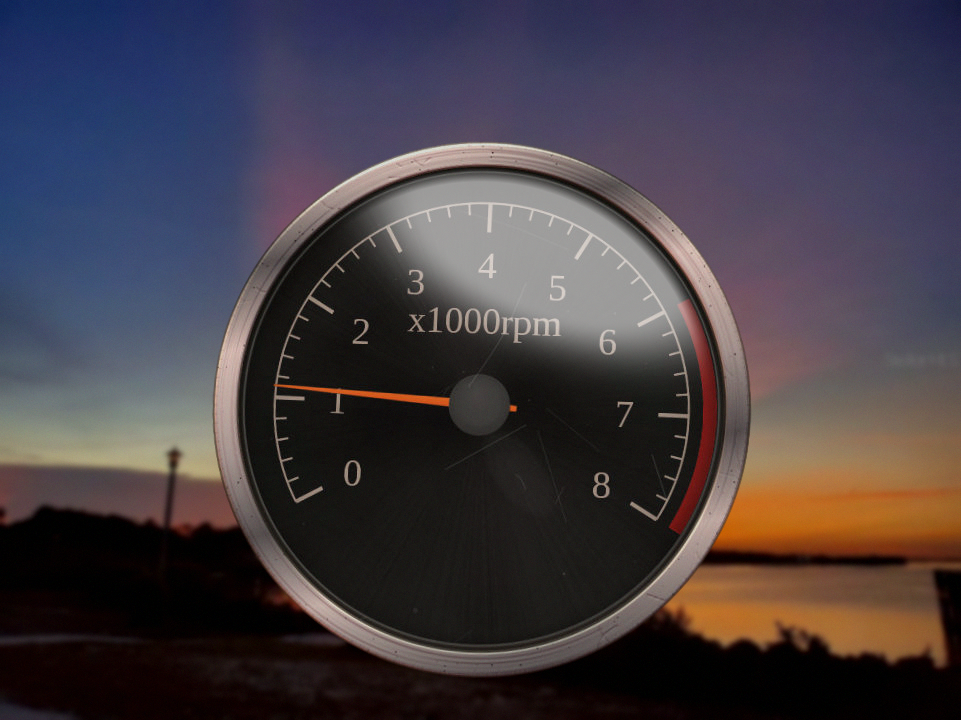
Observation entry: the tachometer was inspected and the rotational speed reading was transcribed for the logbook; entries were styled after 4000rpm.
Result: 1100rpm
